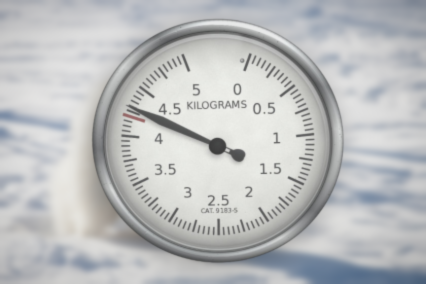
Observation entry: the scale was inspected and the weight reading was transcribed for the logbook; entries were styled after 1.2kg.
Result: 4.3kg
